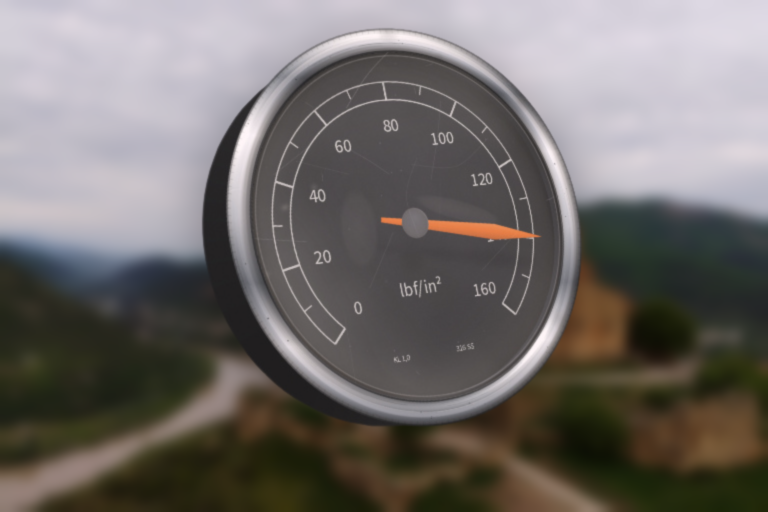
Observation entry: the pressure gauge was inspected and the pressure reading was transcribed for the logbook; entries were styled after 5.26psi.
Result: 140psi
